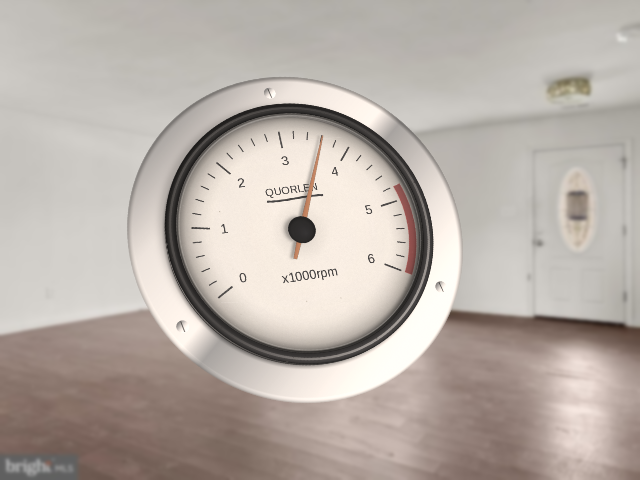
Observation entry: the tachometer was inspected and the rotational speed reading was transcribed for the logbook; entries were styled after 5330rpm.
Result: 3600rpm
